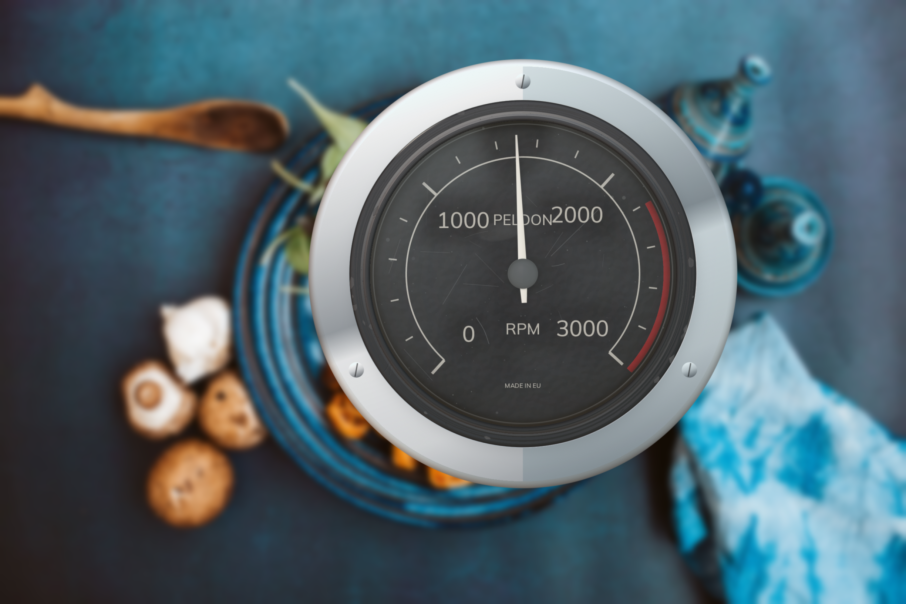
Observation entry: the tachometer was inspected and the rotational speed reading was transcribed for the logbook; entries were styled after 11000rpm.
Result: 1500rpm
